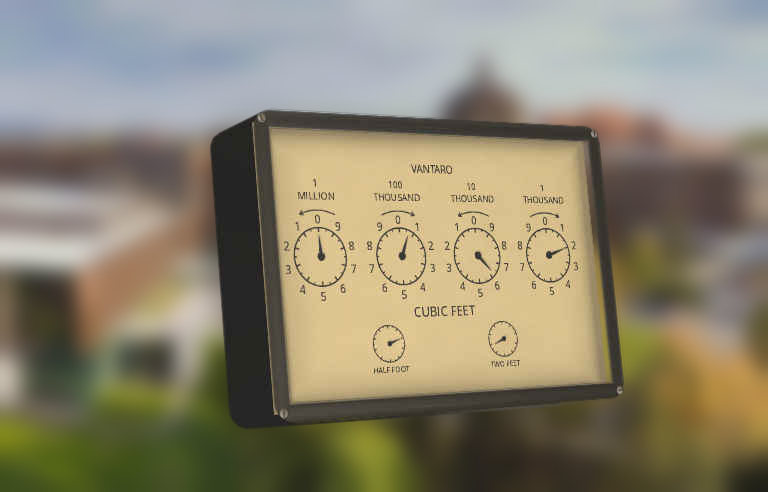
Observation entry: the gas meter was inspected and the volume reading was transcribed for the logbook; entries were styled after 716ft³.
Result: 6200ft³
